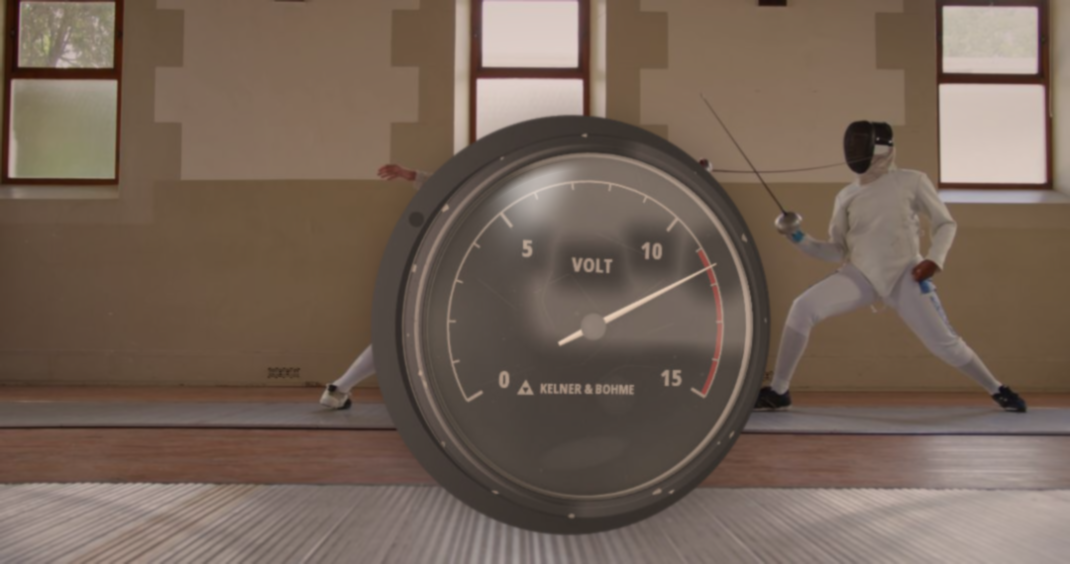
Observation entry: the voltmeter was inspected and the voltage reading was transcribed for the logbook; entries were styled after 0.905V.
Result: 11.5V
